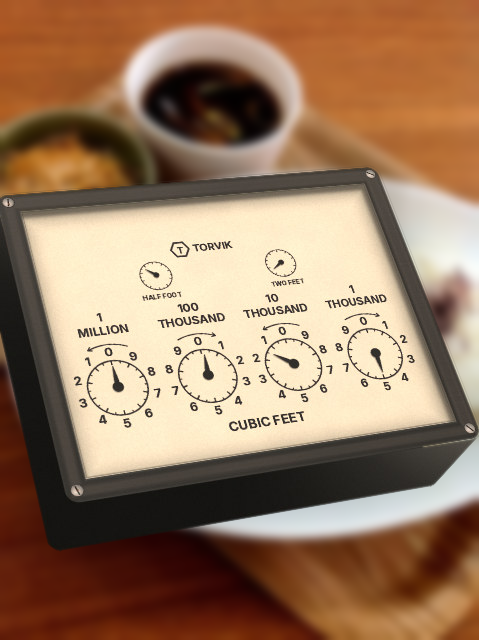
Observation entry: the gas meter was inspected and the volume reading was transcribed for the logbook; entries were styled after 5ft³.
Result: 1500ft³
